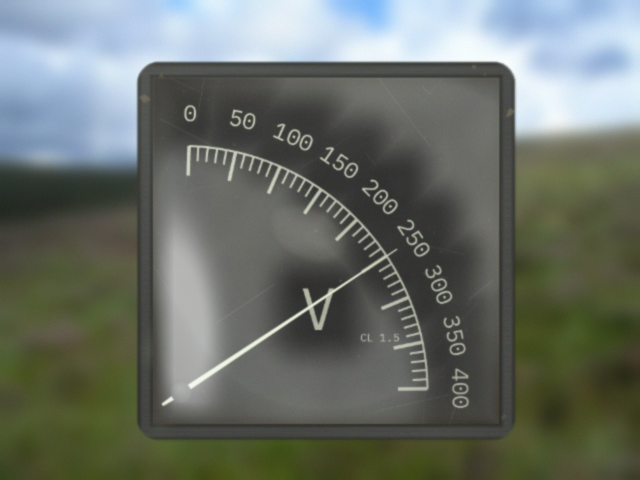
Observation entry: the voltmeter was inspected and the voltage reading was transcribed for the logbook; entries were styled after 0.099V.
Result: 250V
